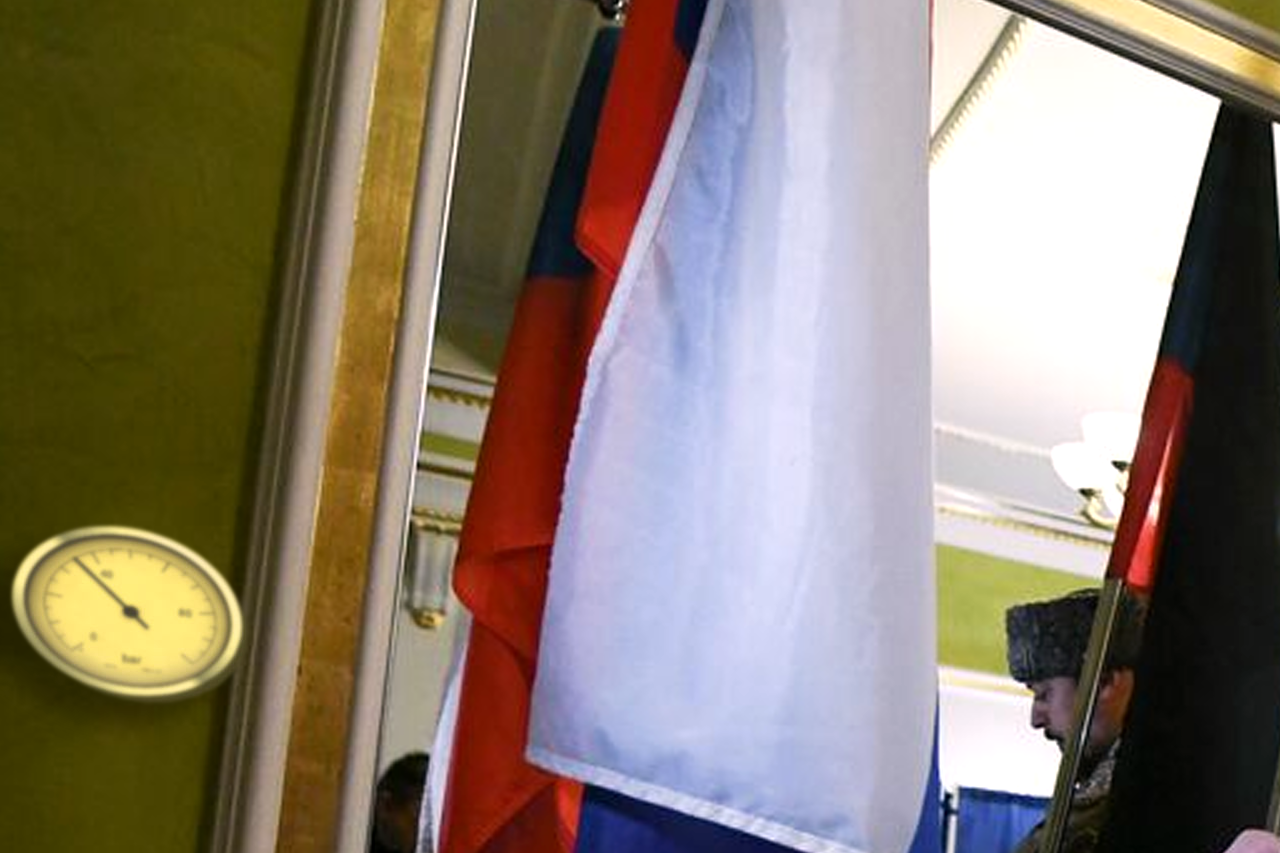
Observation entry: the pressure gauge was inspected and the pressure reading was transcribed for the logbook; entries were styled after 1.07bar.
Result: 35bar
